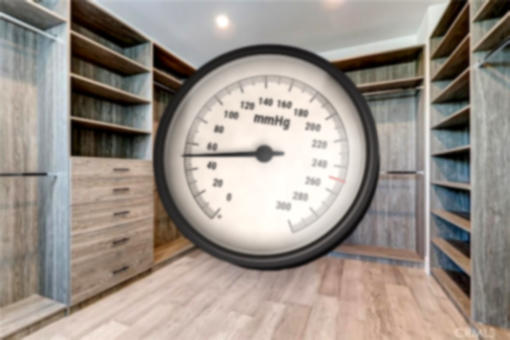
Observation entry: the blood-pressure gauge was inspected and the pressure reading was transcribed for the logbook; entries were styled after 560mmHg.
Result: 50mmHg
